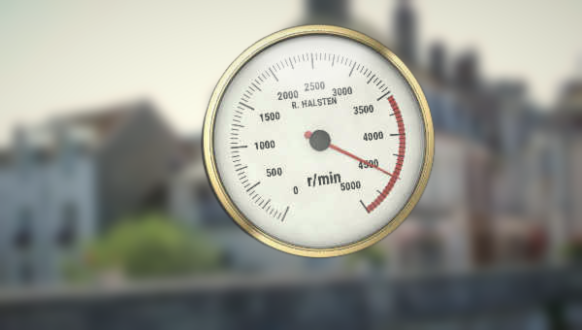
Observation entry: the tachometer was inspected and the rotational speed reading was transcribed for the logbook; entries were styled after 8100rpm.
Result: 4500rpm
